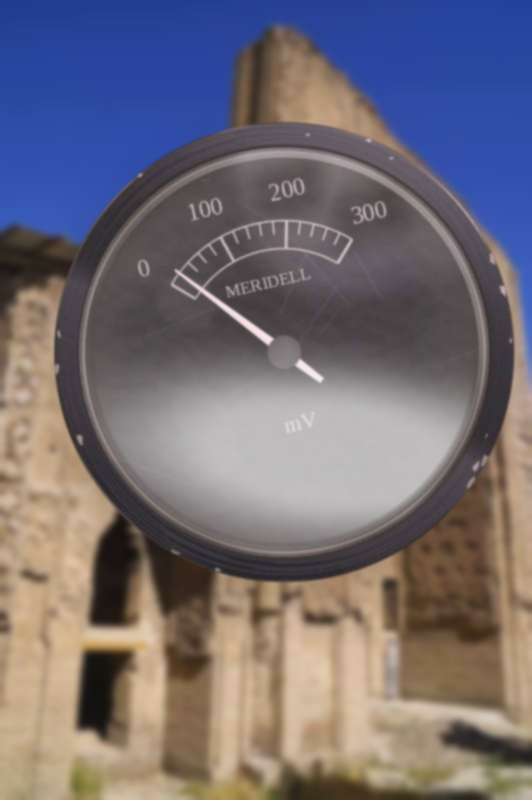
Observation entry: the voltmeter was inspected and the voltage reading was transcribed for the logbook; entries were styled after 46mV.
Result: 20mV
